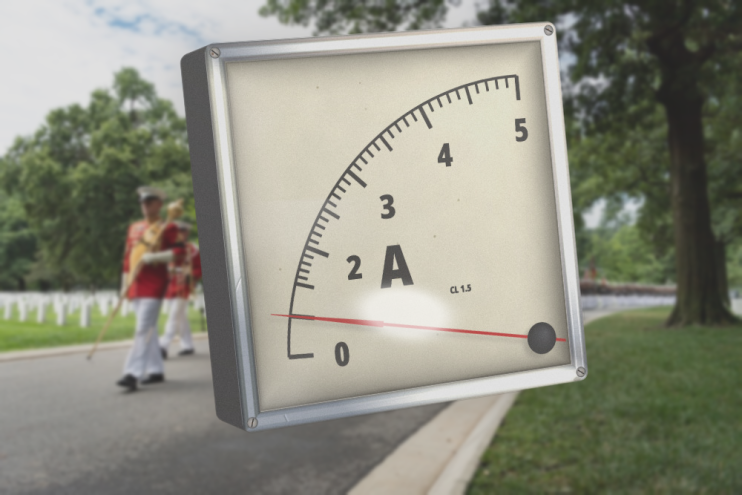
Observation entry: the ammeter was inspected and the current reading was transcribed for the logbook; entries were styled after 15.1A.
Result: 1A
